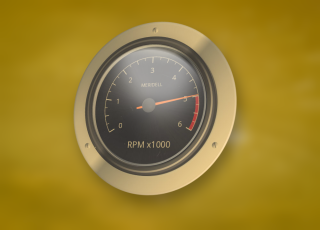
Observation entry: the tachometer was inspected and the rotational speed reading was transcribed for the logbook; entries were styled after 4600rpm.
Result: 5000rpm
